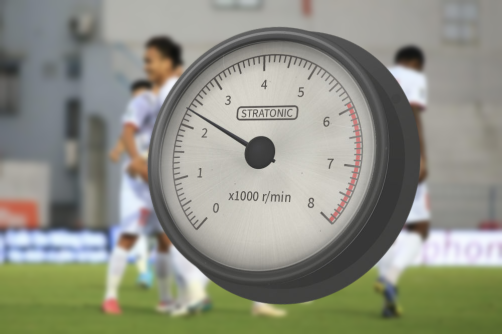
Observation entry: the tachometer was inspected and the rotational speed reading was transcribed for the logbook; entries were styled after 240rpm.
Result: 2300rpm
